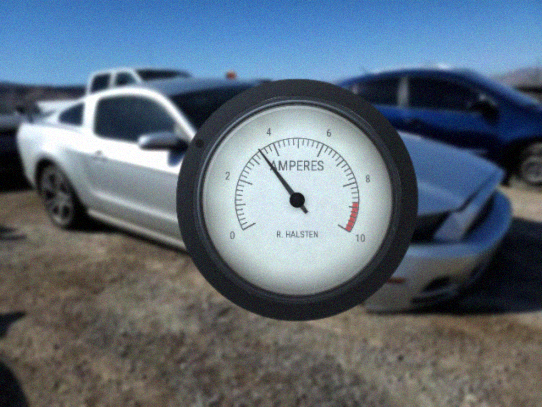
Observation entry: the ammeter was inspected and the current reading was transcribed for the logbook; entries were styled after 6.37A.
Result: 3.4A
